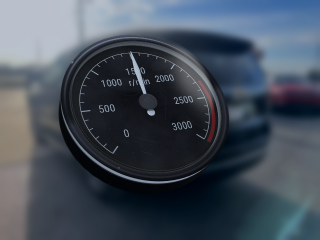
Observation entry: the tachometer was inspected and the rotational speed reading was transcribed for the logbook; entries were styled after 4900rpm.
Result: 1500rpm
